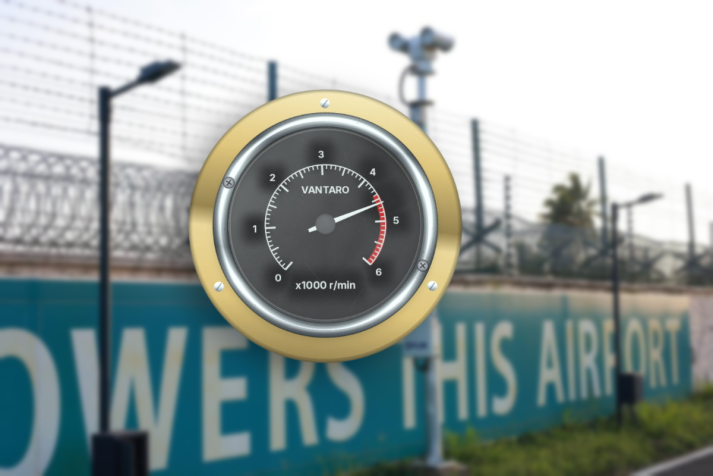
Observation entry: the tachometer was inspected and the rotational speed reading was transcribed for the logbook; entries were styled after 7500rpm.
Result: 4600rpm
